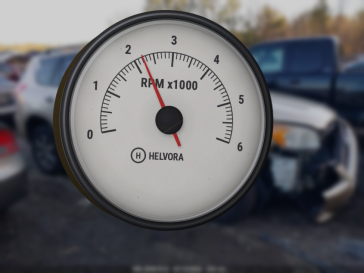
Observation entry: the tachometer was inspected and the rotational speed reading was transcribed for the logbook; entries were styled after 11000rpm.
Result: 2200rpm
